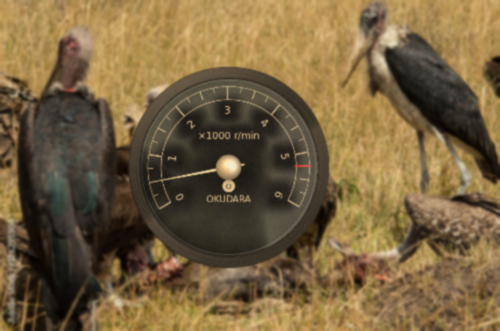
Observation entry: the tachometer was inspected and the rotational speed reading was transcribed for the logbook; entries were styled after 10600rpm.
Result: 500rpm
